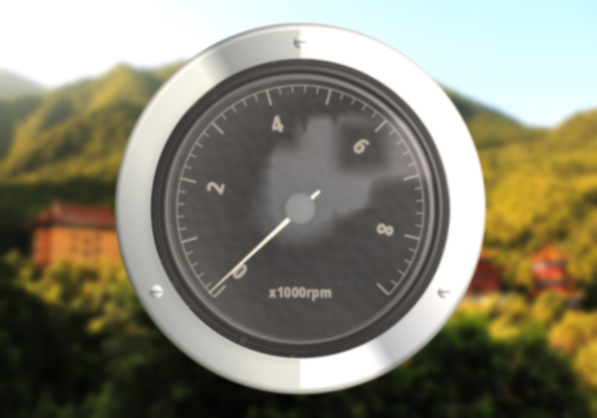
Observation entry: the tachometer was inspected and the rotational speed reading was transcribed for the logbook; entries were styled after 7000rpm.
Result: 100rpm
